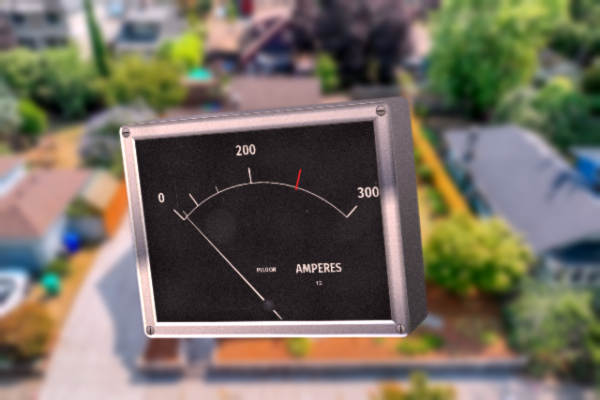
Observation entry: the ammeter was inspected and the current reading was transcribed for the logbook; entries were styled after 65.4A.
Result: 50A
